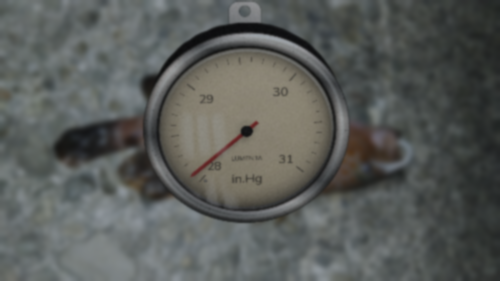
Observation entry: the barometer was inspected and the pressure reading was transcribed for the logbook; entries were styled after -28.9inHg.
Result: 28.1inHg
